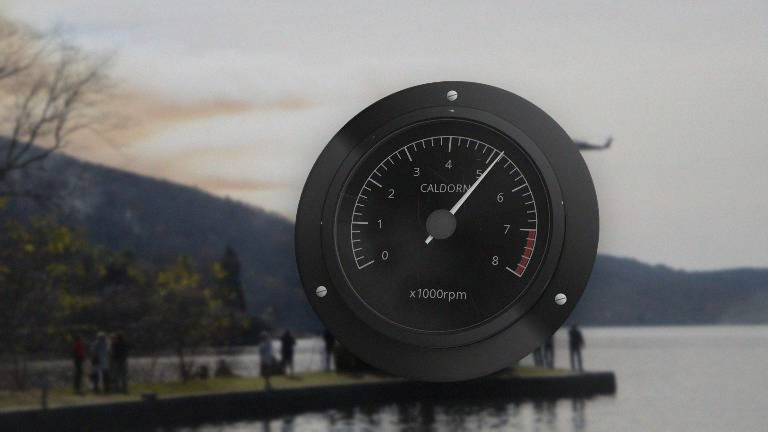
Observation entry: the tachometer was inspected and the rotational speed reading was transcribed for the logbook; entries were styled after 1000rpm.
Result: 5200rpm
